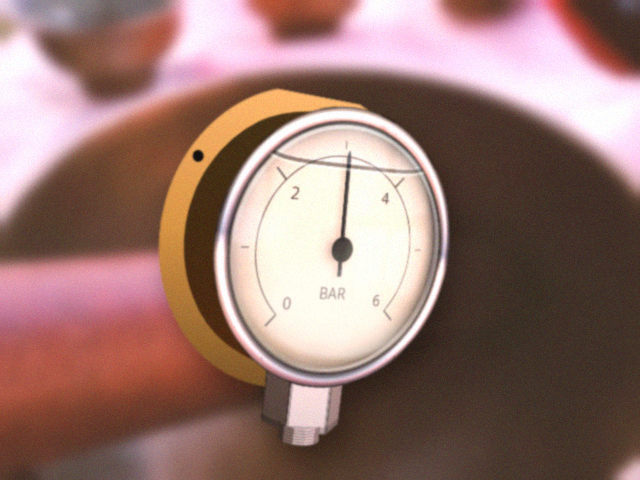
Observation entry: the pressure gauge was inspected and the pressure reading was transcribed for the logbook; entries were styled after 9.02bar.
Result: 3bar
